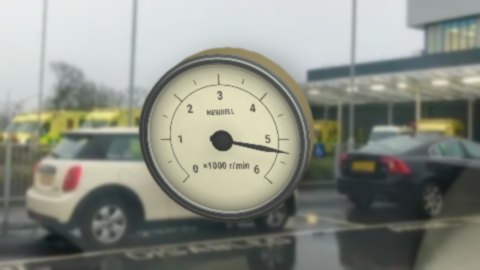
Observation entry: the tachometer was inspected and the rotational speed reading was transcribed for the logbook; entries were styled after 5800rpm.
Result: 5250rpm
